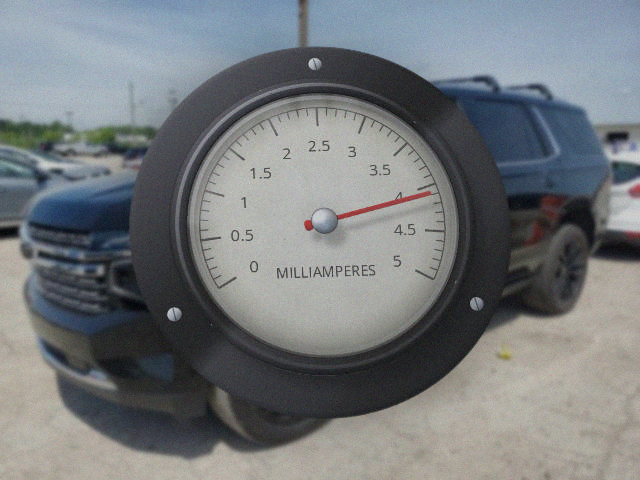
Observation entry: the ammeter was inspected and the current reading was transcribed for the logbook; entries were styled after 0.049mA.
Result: 4.1mA
